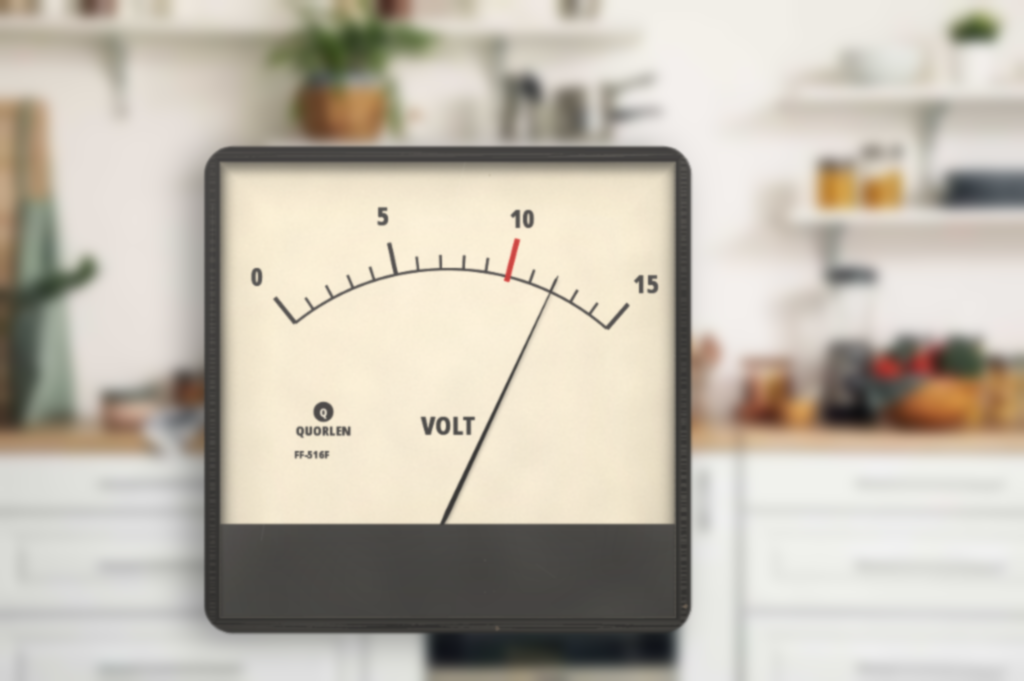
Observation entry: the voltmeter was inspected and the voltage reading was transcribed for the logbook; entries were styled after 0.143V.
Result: 12V
